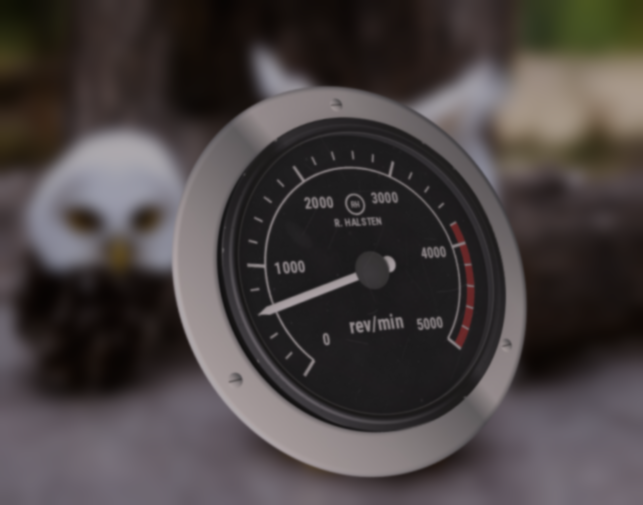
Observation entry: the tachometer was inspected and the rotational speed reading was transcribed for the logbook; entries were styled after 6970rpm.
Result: 600rpm
